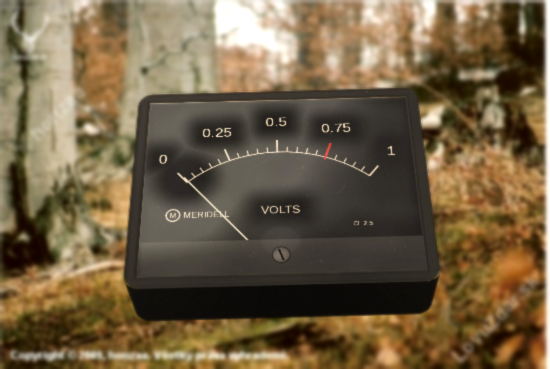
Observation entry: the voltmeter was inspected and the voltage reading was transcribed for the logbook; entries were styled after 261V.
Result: 0V
